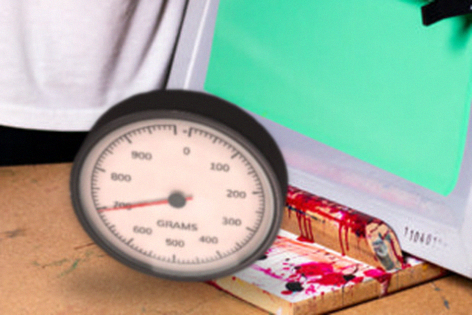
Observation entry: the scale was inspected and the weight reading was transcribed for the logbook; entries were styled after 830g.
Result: 700g
